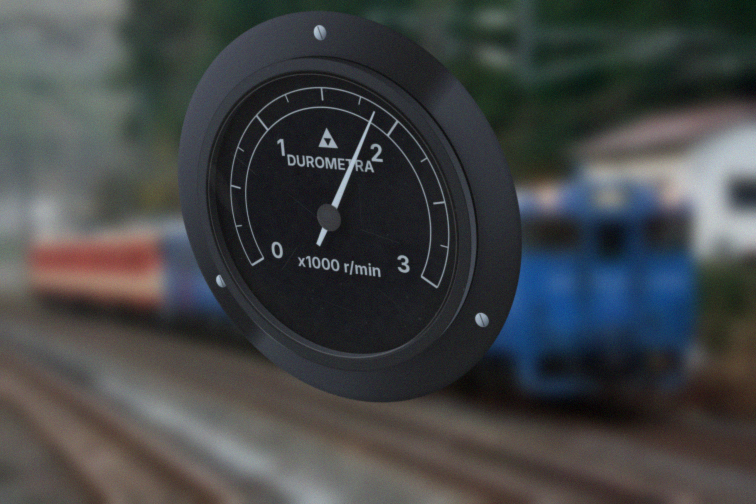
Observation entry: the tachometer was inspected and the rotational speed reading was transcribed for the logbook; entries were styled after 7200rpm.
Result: 1875rpm
